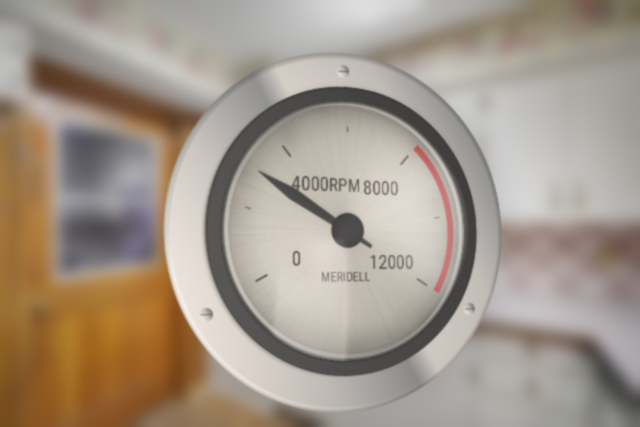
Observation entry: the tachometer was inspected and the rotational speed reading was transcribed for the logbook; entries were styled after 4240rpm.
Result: 3000rpm
